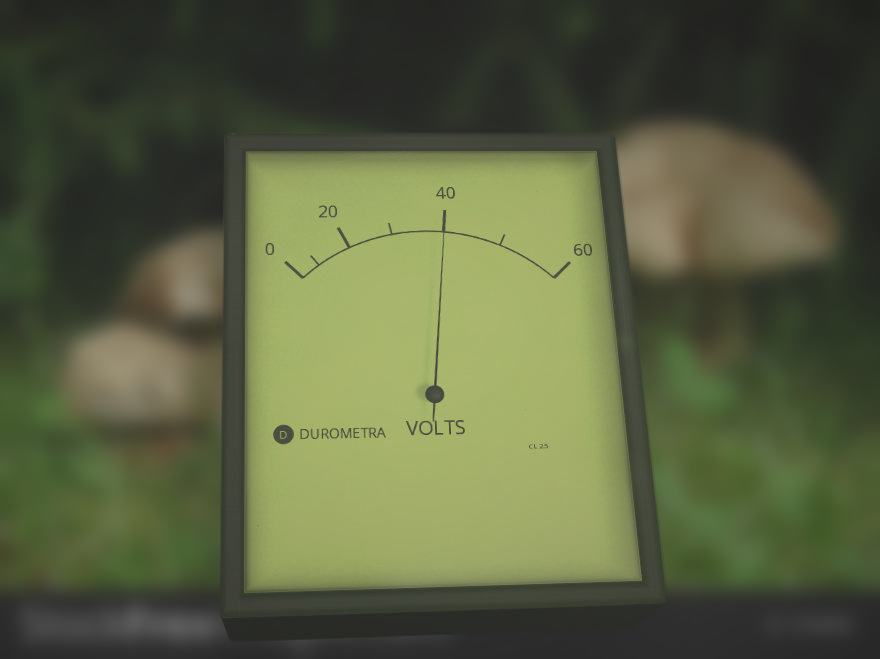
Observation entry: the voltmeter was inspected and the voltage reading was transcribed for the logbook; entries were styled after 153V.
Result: 40V
